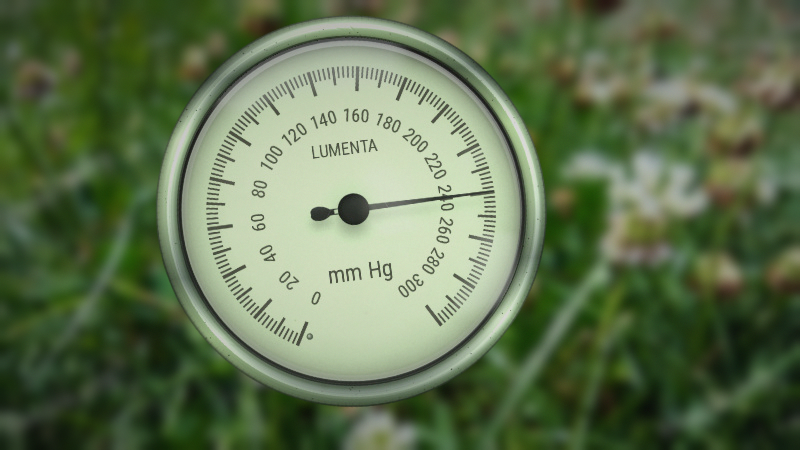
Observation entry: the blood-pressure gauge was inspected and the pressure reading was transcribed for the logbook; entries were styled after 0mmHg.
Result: 240mmHg
